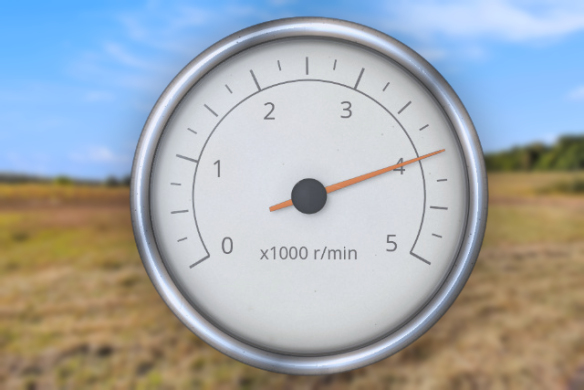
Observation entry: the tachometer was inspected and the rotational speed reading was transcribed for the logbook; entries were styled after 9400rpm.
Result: 4000rpm
